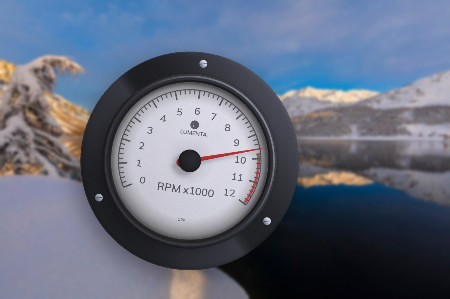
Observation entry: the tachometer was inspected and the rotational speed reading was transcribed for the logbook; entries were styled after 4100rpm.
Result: 9600rpm
